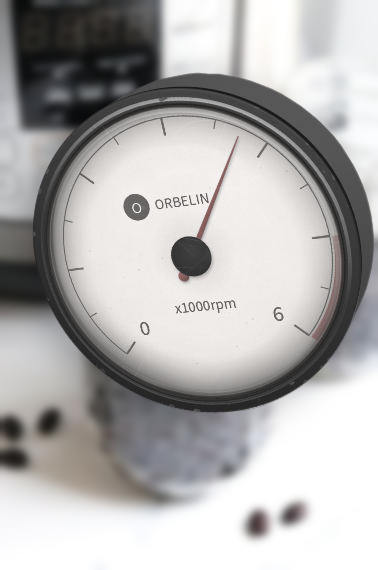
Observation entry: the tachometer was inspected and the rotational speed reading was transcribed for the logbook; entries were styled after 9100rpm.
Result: 3750rpm
